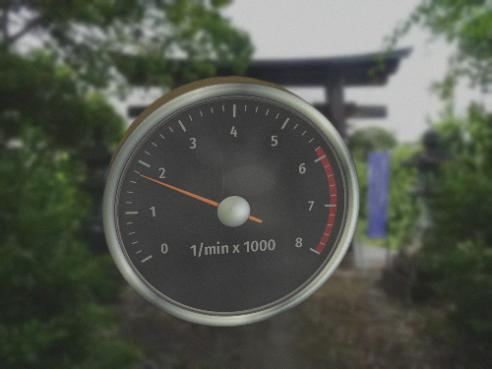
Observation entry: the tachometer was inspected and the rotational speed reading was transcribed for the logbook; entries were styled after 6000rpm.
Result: 1800rpm
